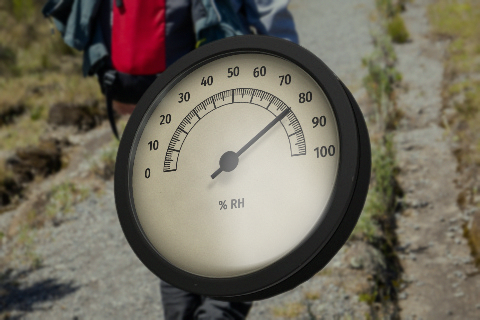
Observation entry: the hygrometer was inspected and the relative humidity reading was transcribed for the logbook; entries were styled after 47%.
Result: 80%
